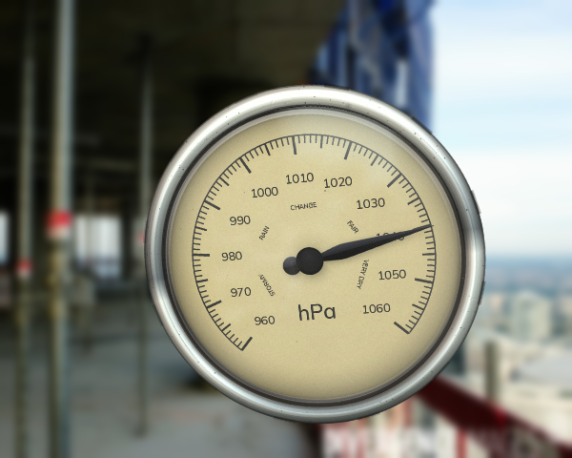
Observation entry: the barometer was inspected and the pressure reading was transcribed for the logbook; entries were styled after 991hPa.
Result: 1040hPa
